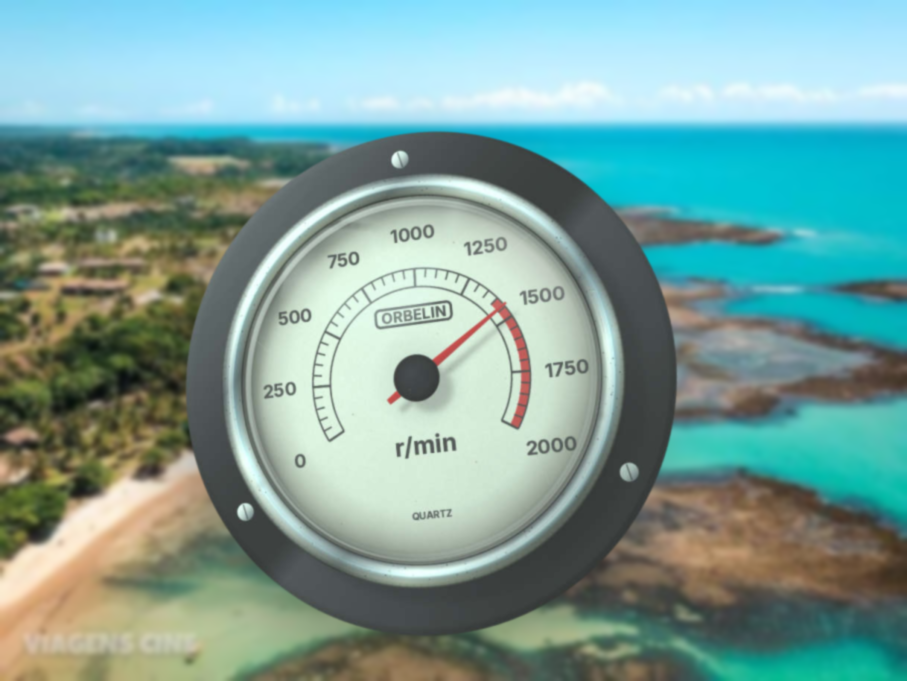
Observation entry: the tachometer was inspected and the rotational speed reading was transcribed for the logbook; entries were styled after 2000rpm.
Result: 1450rpm
